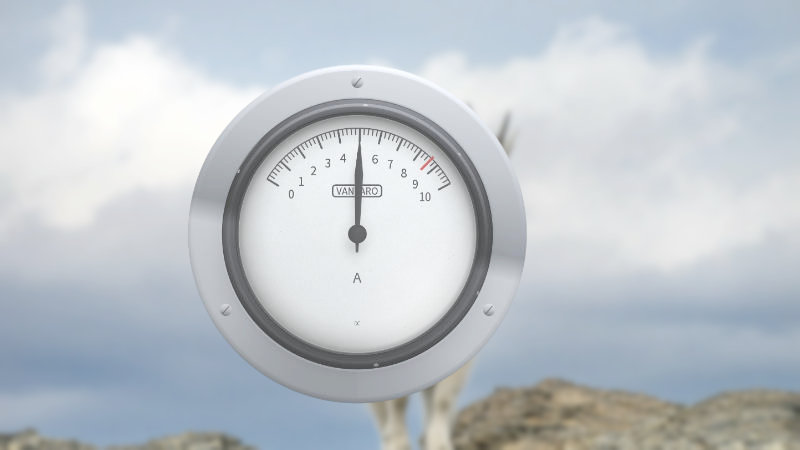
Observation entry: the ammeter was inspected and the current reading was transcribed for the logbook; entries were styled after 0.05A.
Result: 5A
